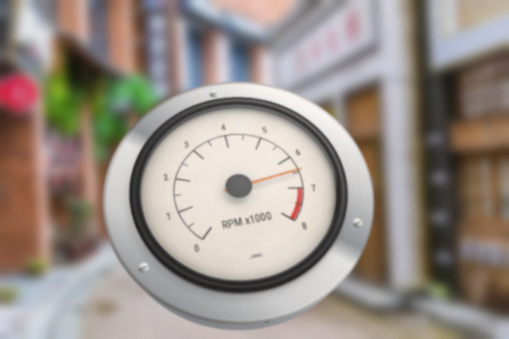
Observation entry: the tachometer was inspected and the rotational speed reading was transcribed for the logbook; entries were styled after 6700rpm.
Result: 6500rpm
